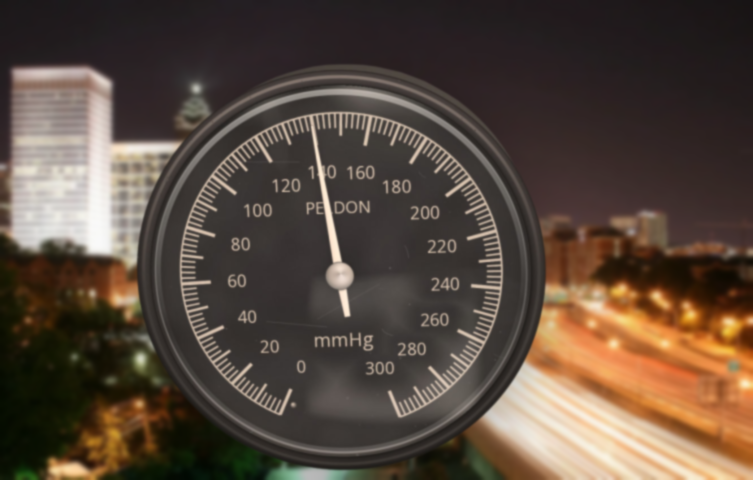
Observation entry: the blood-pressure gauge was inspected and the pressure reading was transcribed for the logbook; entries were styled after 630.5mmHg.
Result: 140mmHg
